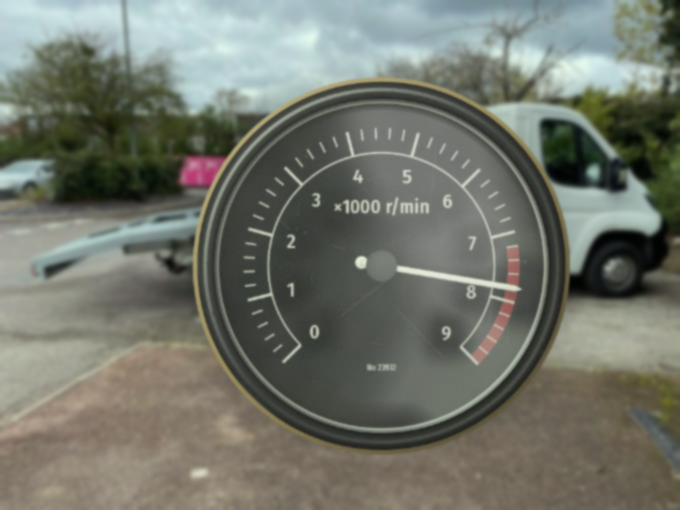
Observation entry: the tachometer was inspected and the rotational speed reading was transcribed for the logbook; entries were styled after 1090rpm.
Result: 7800rpm
